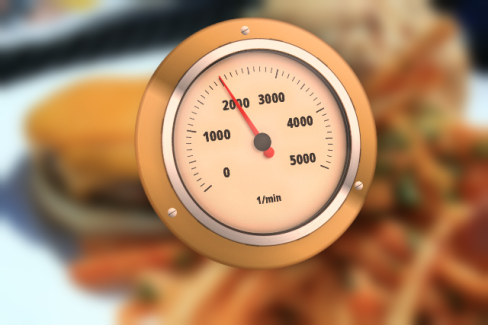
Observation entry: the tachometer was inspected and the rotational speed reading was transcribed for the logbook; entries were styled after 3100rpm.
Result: 2000rpm
